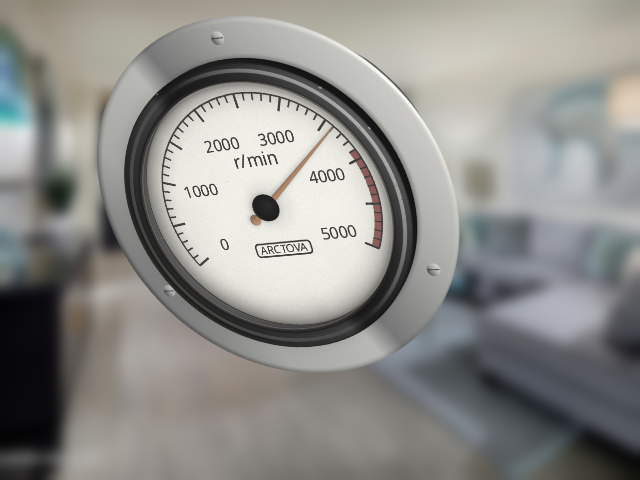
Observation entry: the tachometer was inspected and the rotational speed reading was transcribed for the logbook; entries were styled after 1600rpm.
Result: 3600rpm
